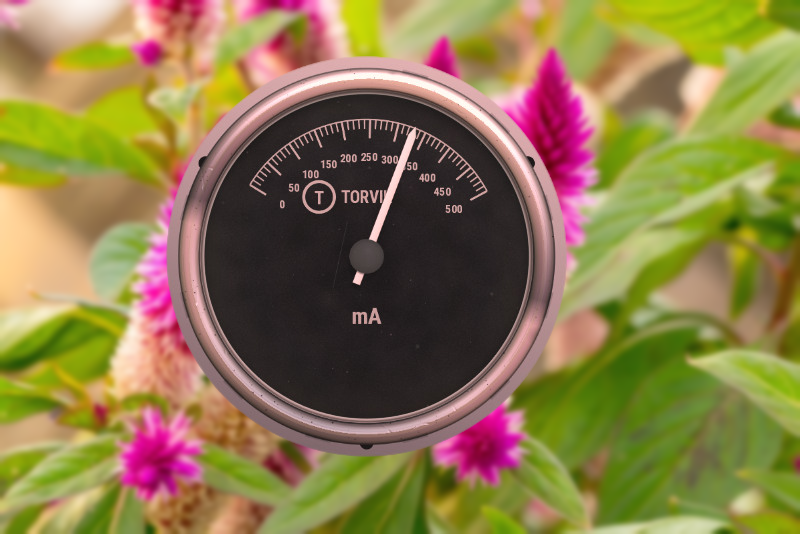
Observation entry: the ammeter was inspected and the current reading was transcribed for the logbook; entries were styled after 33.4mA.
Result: 330mA
